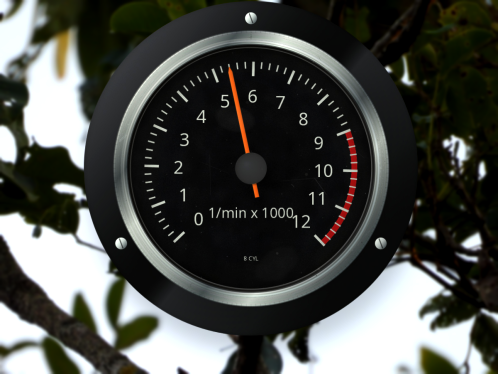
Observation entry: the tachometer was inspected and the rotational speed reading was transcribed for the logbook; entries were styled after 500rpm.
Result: 5400rpm
